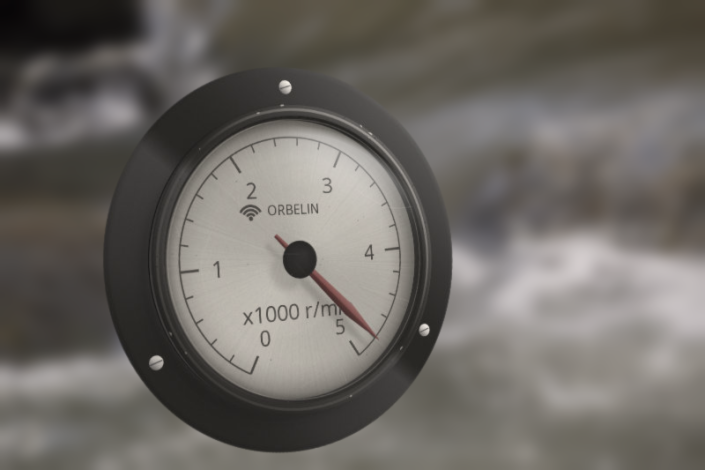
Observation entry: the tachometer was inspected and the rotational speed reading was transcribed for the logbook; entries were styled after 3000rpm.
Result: 4800rpm
